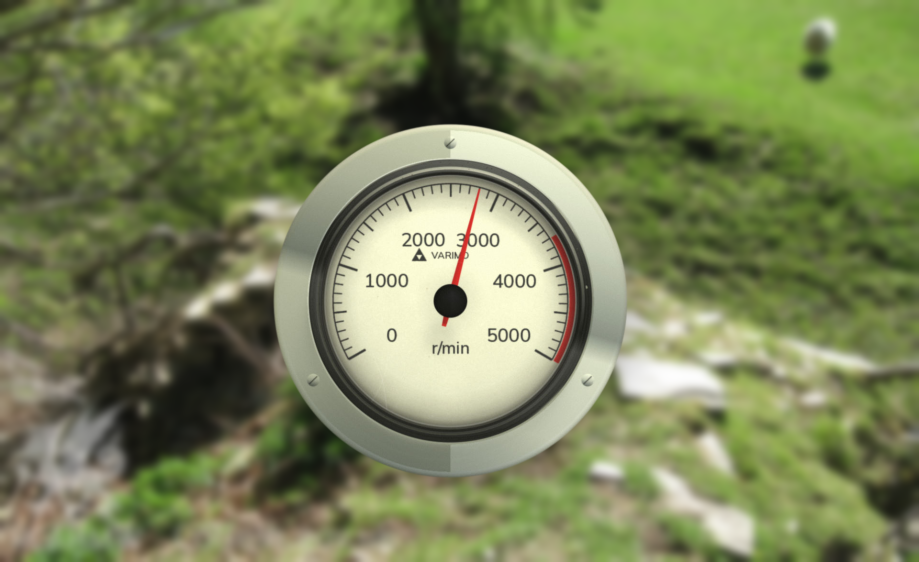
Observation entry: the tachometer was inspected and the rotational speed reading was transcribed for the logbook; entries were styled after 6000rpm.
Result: 2800rpm
